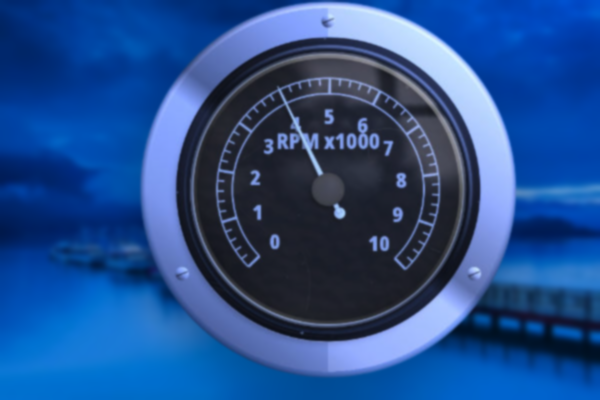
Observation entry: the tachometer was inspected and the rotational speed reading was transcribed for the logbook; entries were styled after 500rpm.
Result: 4000rpm
